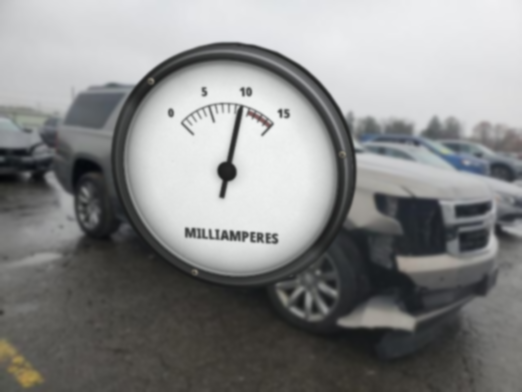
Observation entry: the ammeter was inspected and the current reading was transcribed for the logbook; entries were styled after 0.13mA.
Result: 10mA
